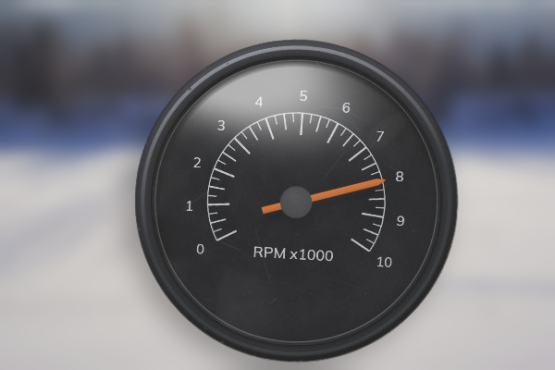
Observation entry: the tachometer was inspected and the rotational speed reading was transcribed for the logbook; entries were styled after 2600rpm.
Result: 8000rpm
